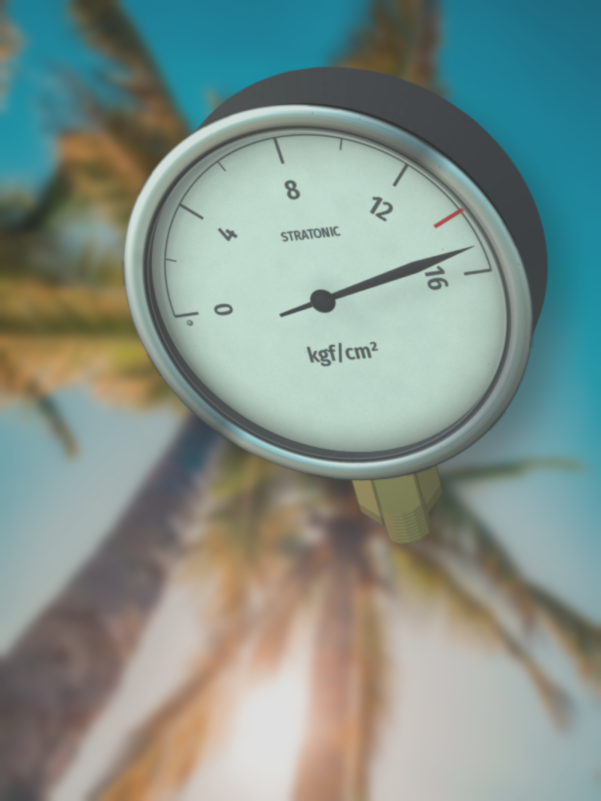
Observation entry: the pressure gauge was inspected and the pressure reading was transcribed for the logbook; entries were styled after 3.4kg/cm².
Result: 15kg/cm²
